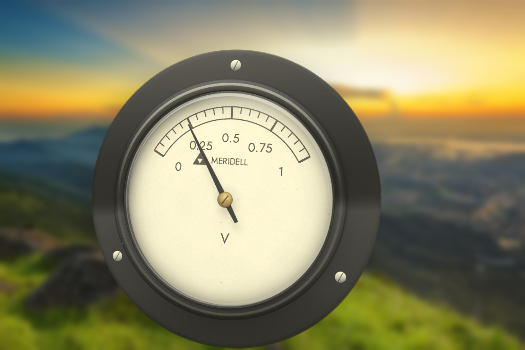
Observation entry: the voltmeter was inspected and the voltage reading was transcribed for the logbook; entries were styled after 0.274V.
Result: 0.25V
